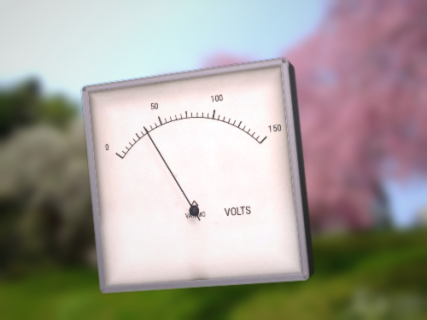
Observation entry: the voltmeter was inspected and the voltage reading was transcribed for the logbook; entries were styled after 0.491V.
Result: 35V
